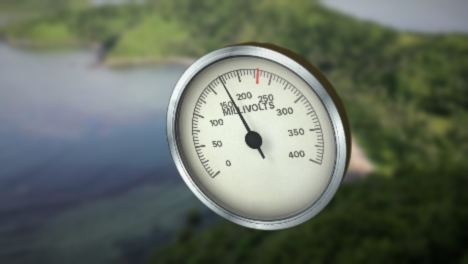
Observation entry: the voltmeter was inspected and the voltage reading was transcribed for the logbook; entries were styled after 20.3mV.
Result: 175mV
